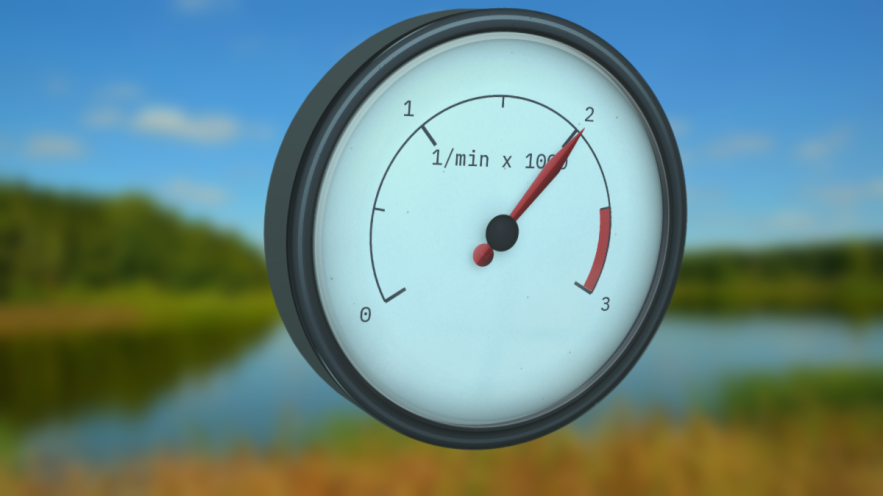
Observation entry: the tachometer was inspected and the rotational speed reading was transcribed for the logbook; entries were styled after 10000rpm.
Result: 2000rpm
